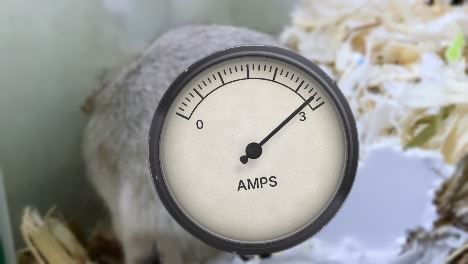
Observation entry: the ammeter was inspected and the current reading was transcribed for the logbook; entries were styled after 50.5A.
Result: 2.8A
